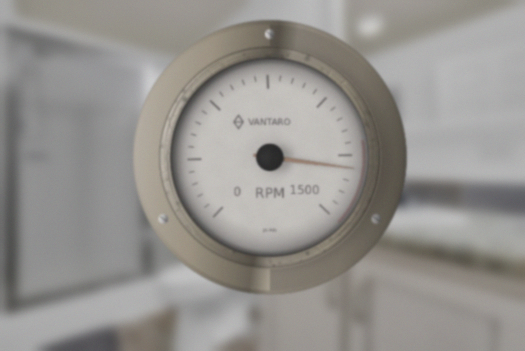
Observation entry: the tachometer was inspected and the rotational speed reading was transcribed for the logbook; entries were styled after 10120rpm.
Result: 1300rpm
